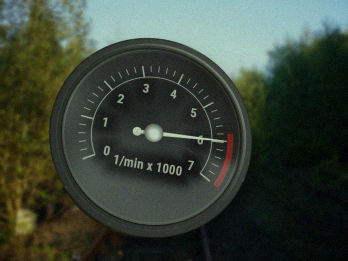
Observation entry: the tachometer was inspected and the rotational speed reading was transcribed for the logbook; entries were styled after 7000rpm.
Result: 6000rpm
